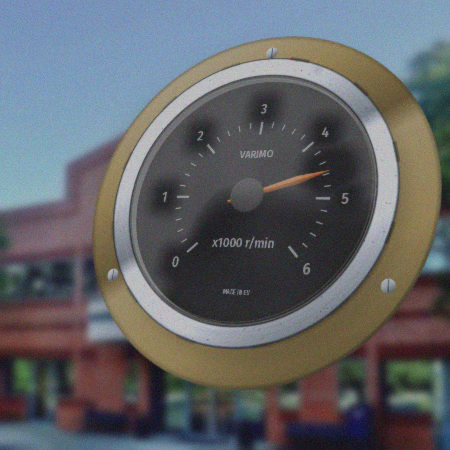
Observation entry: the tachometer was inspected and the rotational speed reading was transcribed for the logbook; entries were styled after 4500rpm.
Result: 4600rpm
